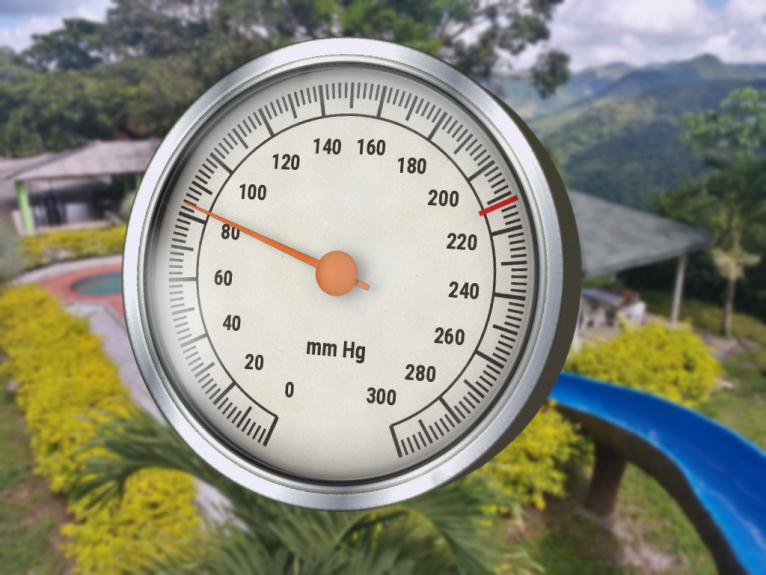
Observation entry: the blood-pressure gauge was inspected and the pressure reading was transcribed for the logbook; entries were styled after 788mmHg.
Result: 84mmHg
